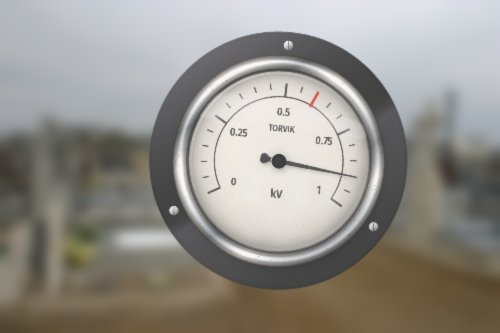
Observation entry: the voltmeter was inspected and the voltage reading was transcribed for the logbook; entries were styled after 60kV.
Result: 0.9kV
